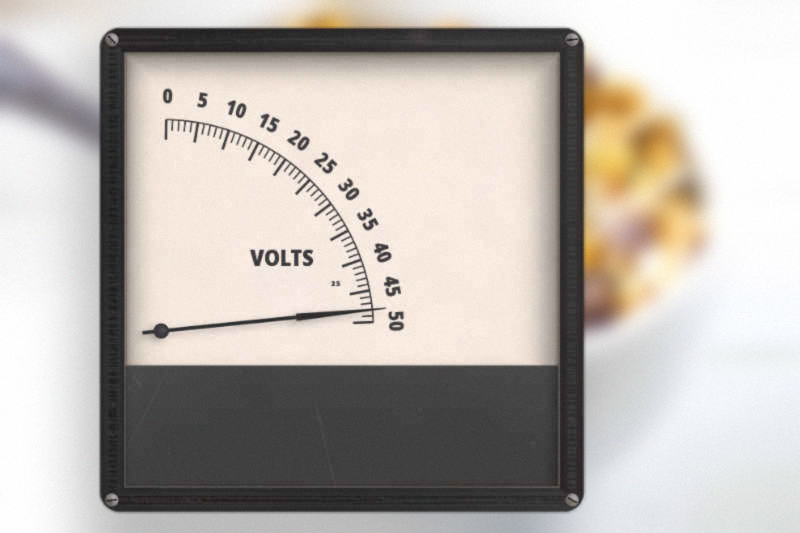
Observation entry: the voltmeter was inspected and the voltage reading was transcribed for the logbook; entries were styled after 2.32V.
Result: 48V
